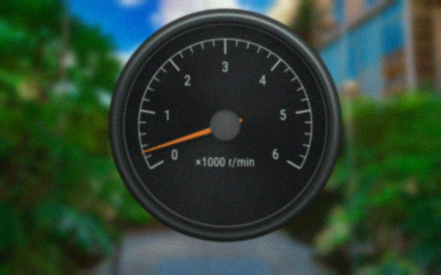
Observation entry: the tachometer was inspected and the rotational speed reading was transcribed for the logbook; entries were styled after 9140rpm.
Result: 300rpm
